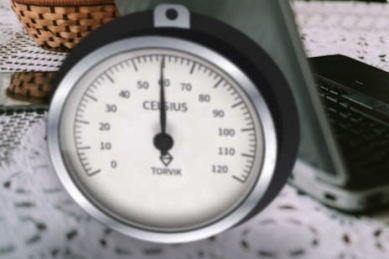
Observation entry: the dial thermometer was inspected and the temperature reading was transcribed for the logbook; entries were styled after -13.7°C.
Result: 60°C
